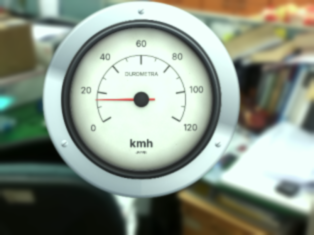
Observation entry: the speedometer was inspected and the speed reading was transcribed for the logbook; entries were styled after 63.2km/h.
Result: 15km/h
